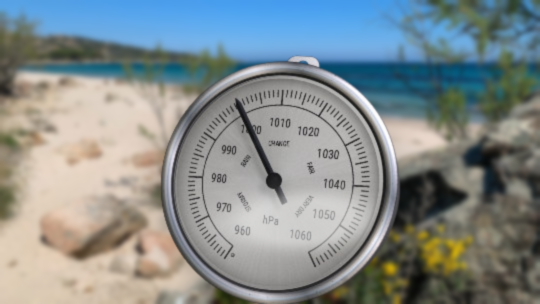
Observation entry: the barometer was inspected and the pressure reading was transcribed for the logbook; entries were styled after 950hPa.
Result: 1000hPa
